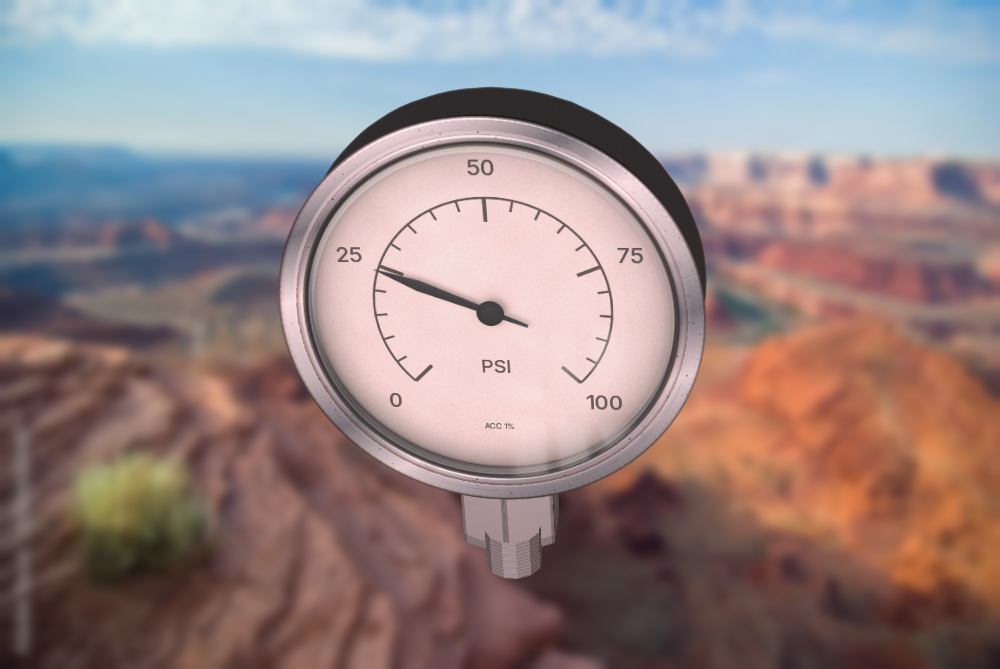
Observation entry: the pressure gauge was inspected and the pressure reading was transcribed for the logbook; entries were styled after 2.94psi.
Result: 25psi
